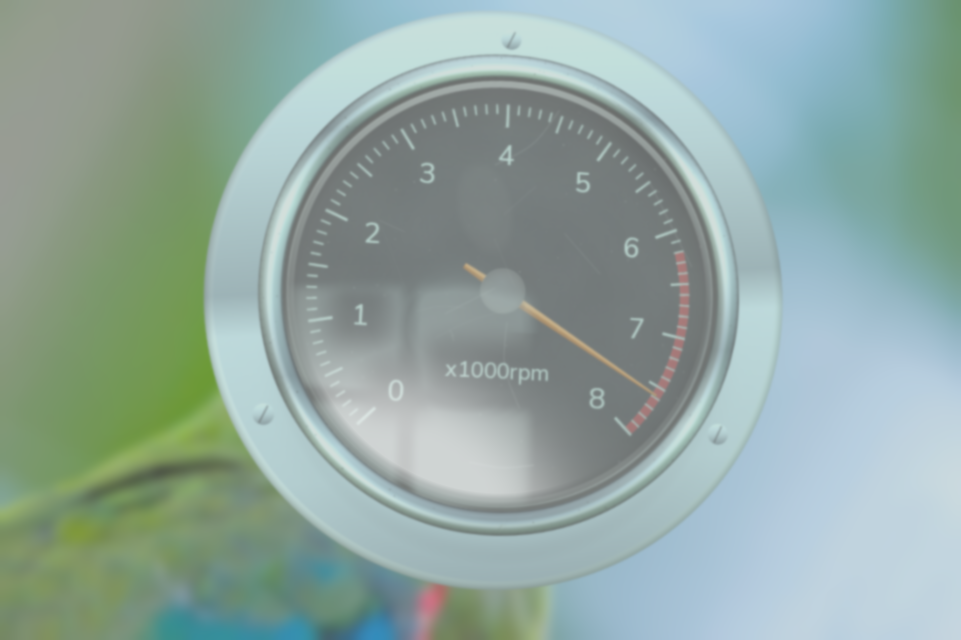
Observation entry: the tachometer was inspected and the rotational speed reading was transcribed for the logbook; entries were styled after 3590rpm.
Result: 7600rpm
